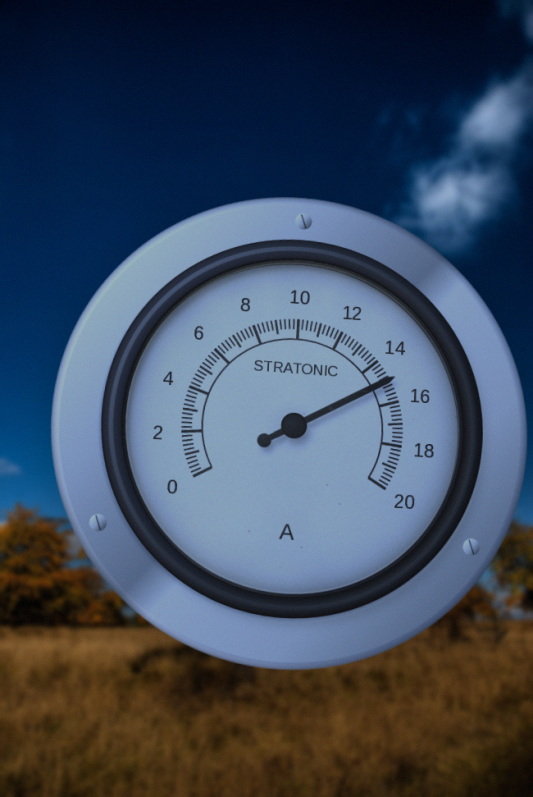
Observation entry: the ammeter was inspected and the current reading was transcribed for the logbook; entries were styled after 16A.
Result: 15A
